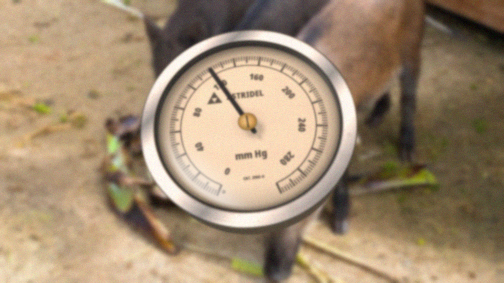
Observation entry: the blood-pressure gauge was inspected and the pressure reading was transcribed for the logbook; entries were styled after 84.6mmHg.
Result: 120mmHg
